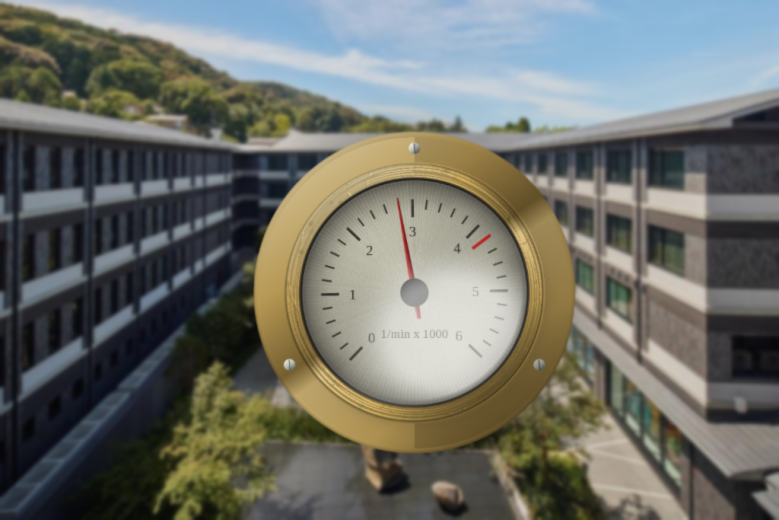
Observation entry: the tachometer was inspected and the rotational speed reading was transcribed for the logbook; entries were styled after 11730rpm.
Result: 2800rpm
